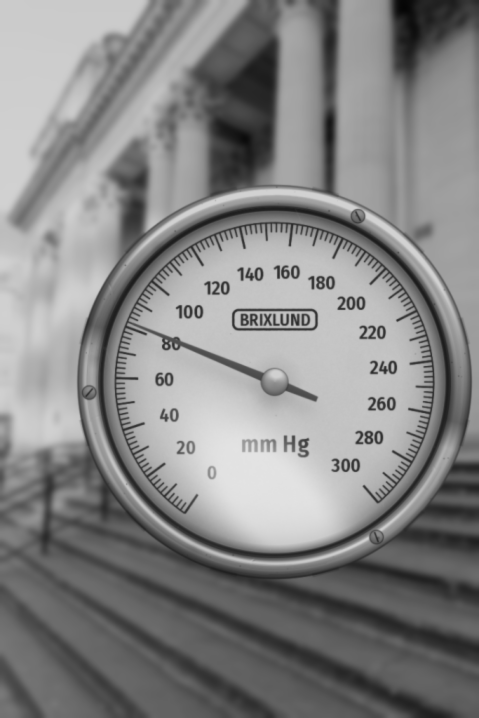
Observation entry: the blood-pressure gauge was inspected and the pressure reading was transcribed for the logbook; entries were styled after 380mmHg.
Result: 82mmHg
